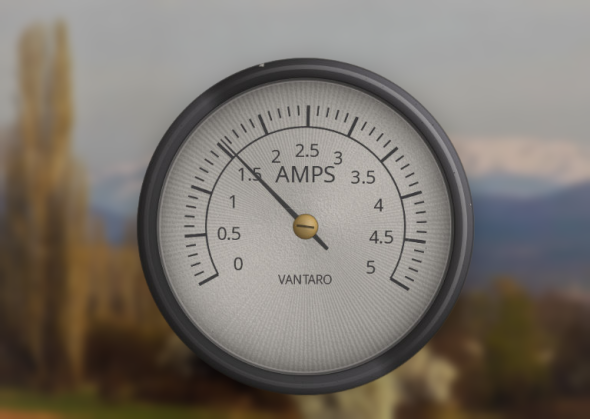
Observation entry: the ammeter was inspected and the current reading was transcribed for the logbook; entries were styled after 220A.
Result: 1.55A
